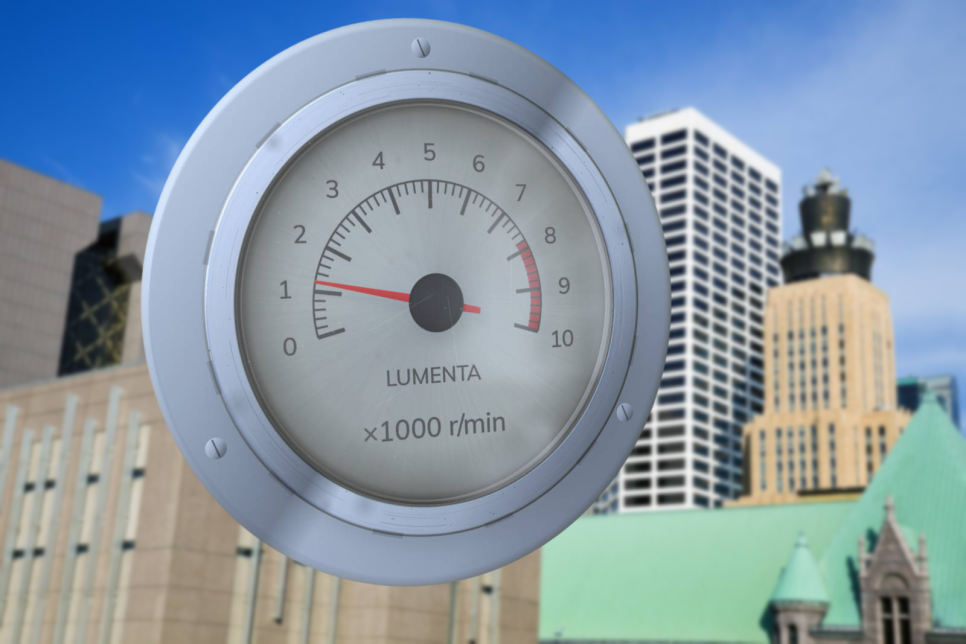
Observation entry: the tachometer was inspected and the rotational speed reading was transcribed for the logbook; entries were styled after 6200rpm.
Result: 1200rpm
